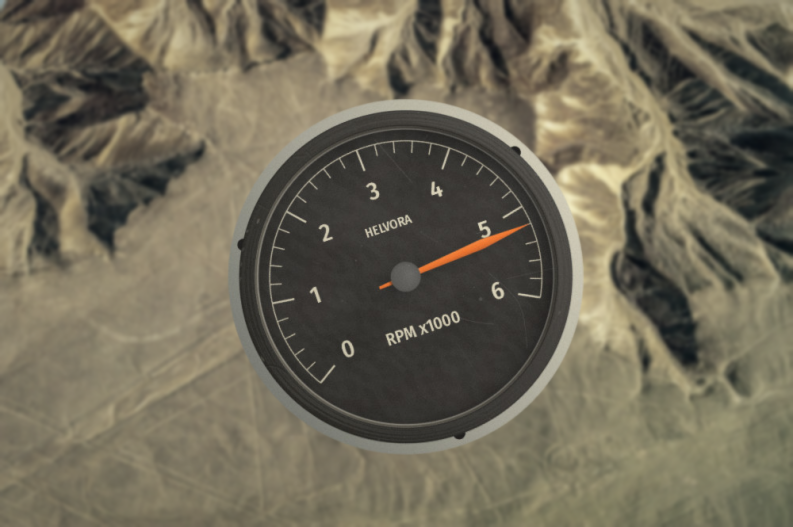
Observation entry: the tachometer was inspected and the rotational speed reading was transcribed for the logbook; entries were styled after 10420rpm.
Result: 5200rpm
